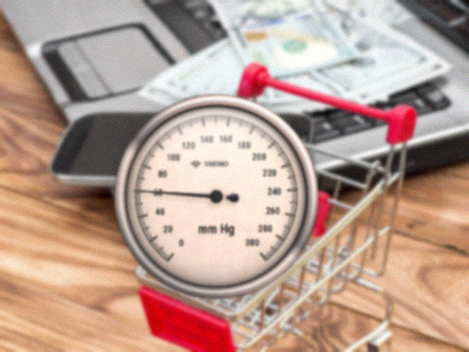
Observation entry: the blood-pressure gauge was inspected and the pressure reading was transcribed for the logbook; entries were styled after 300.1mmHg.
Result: 60mmHg
